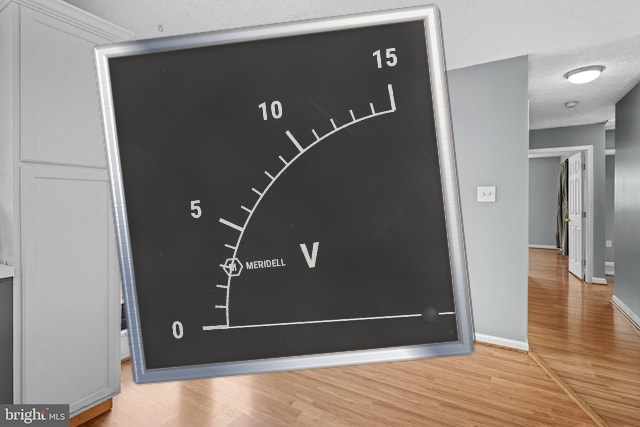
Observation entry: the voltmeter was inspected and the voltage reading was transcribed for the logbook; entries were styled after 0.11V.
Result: 0V
